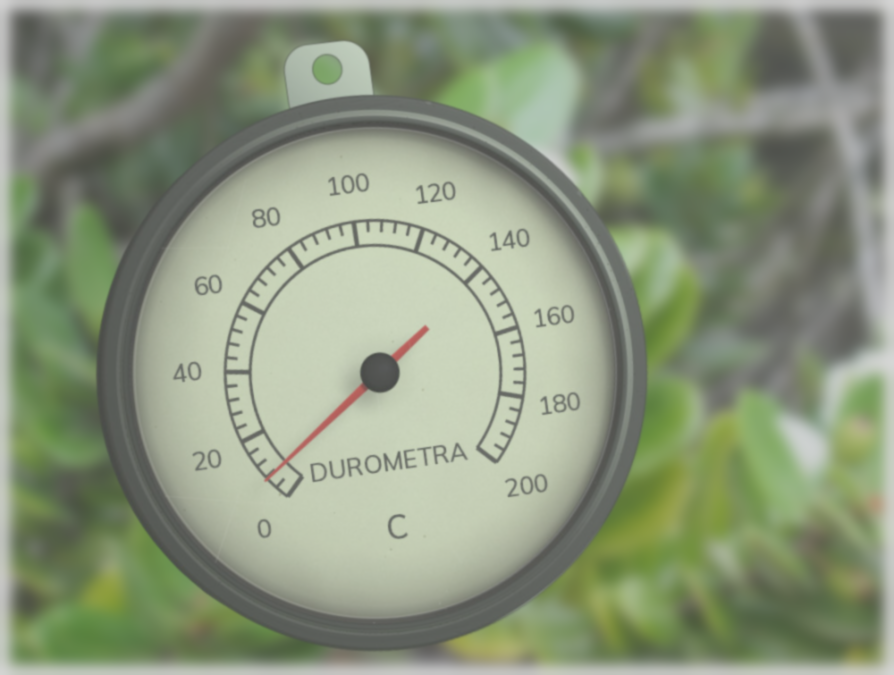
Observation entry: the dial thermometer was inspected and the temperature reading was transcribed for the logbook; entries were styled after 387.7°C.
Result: 8°C
